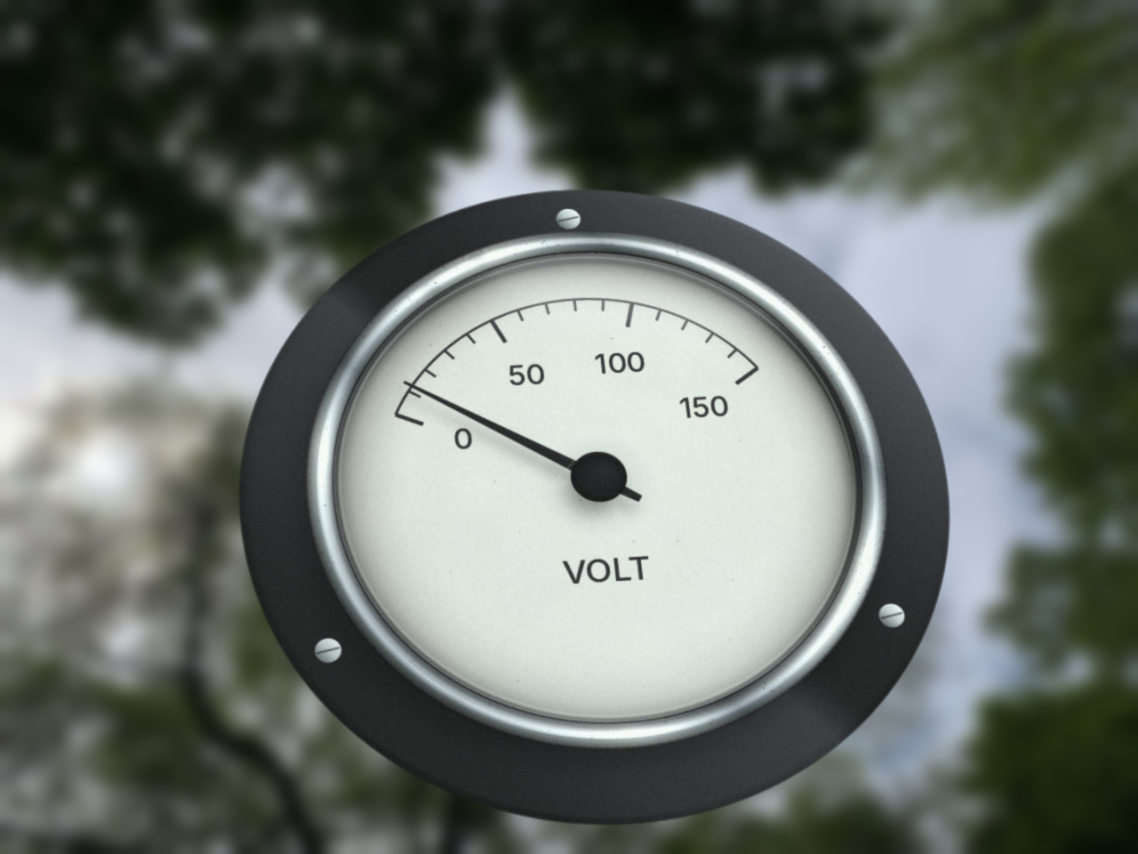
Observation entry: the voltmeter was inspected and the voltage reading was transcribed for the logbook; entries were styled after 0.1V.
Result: 10V
